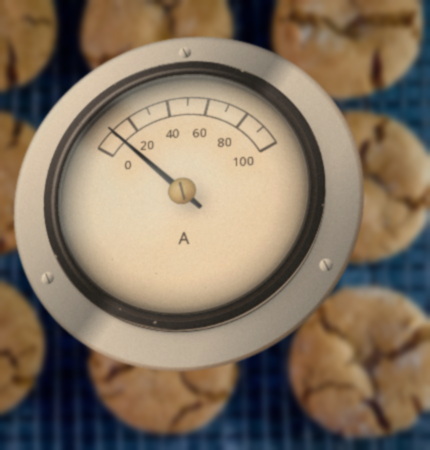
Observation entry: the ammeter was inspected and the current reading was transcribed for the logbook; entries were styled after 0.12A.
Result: 10A
